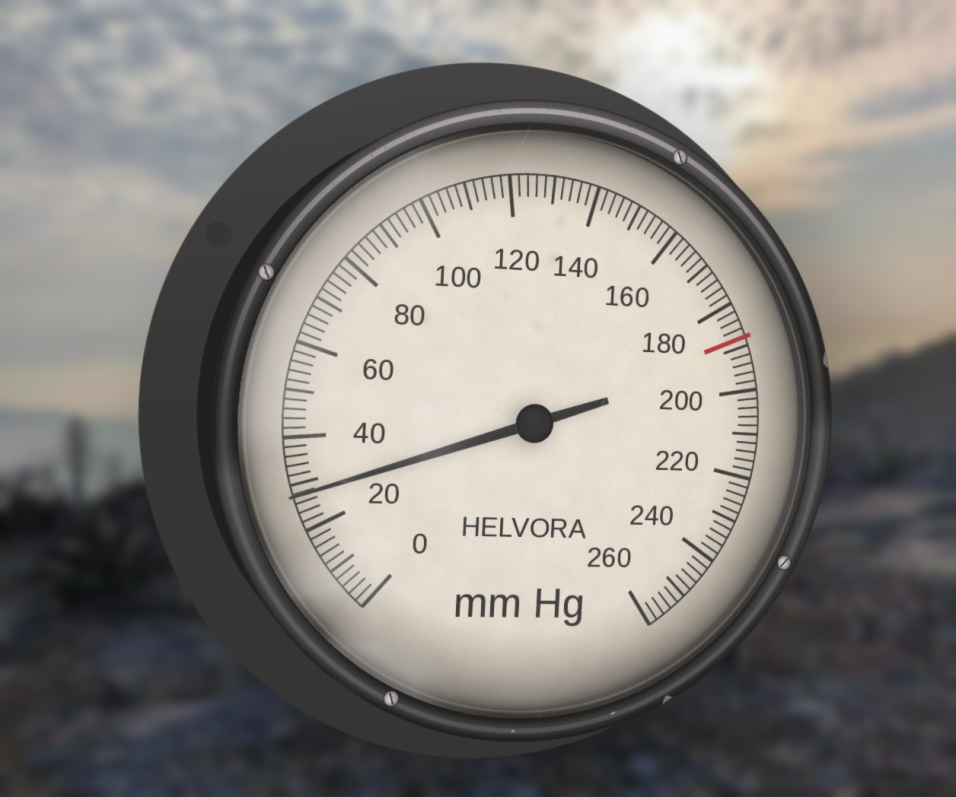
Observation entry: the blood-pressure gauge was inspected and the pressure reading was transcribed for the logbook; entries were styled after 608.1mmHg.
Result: 28mmHg
